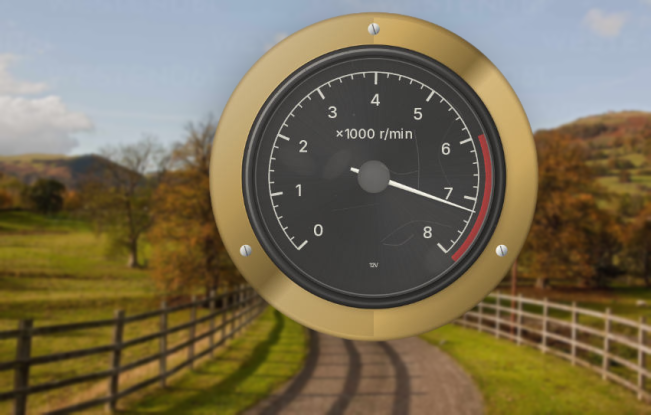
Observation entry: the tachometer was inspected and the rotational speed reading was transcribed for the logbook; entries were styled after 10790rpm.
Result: 7200rpm
